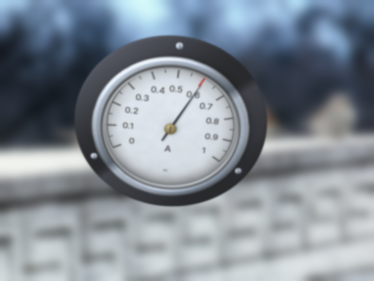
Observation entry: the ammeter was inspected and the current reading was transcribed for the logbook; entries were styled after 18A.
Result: 0.6A
